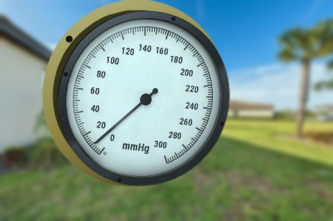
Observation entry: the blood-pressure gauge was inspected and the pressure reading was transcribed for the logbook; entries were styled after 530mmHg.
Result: 10mmHg
